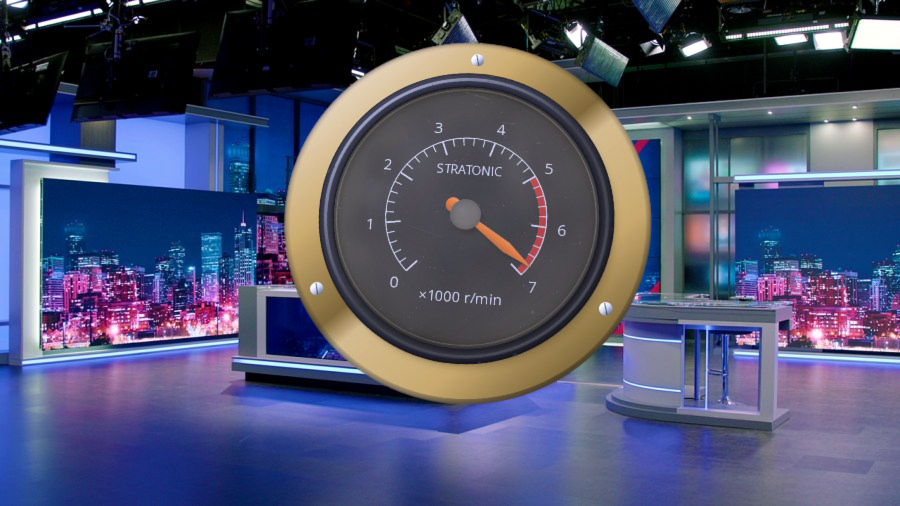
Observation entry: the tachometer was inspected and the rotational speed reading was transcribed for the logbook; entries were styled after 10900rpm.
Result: 6800rpm
